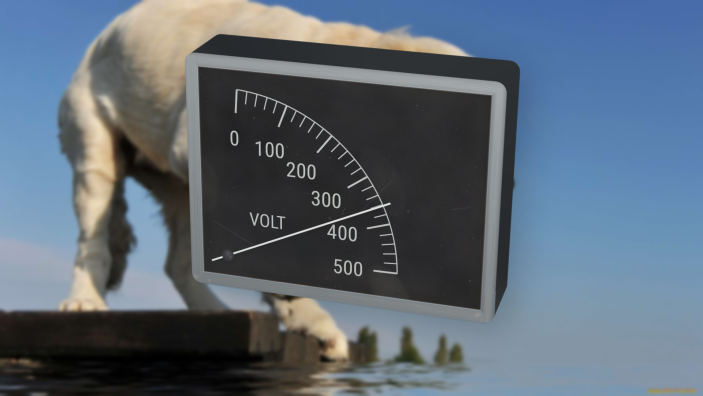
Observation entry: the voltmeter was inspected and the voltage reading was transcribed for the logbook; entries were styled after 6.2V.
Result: 360V
